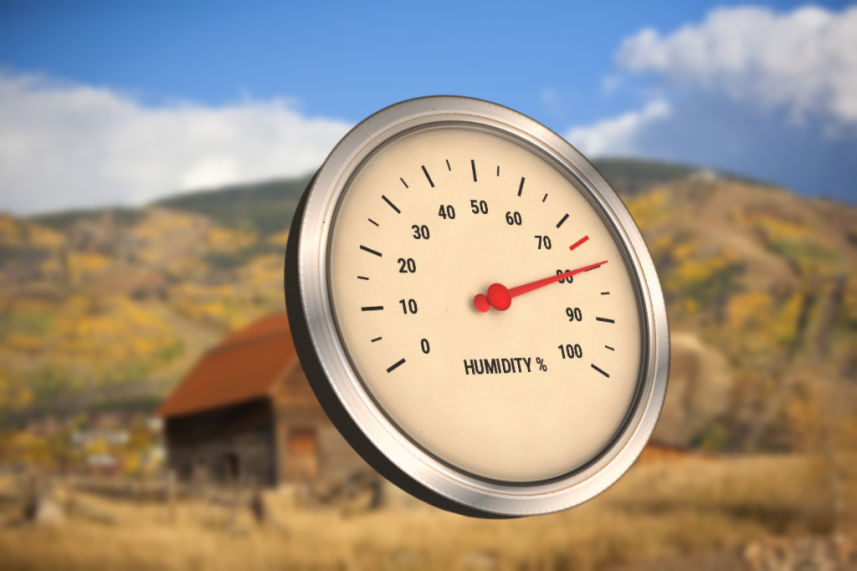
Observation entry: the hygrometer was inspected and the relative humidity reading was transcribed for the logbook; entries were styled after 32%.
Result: 80%
